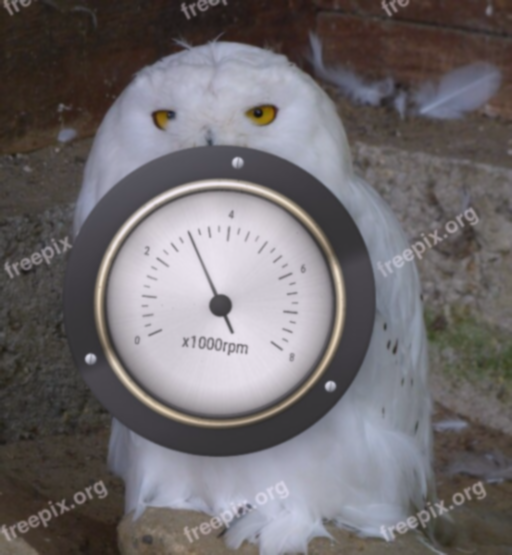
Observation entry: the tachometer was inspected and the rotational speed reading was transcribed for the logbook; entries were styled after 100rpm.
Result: 3000rpm
